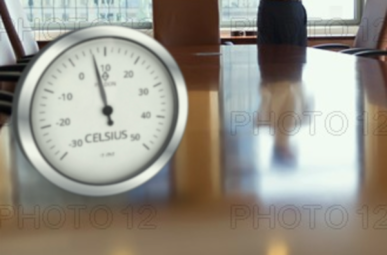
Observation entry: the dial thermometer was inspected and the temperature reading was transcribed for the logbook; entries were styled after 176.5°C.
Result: 6°C
